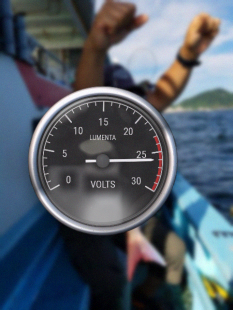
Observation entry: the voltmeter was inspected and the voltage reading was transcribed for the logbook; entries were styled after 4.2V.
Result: 26V
